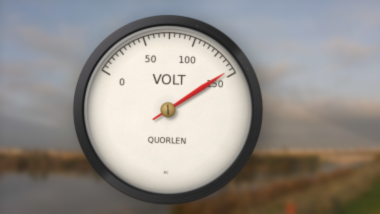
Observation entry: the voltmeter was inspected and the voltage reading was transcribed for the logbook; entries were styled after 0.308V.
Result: 145V
